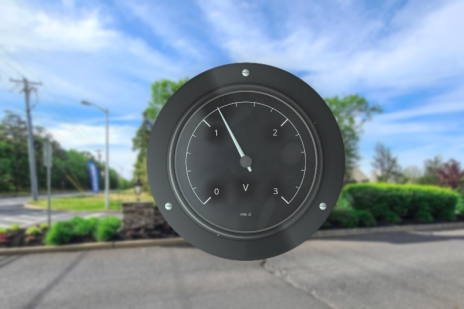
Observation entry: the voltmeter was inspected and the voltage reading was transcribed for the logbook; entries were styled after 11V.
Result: 1.2V
